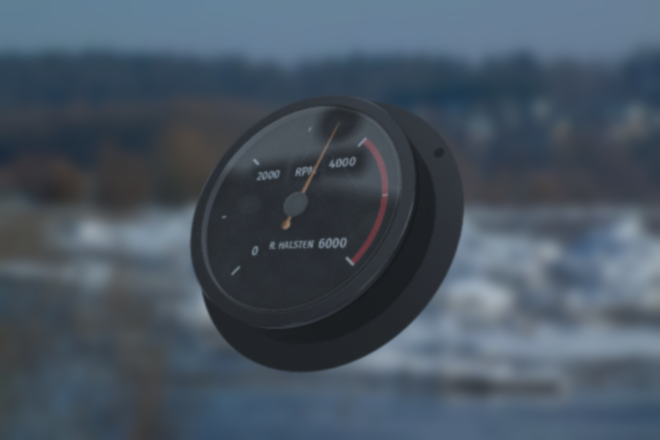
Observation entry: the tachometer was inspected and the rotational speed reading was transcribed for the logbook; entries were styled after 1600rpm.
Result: 3500rpm
